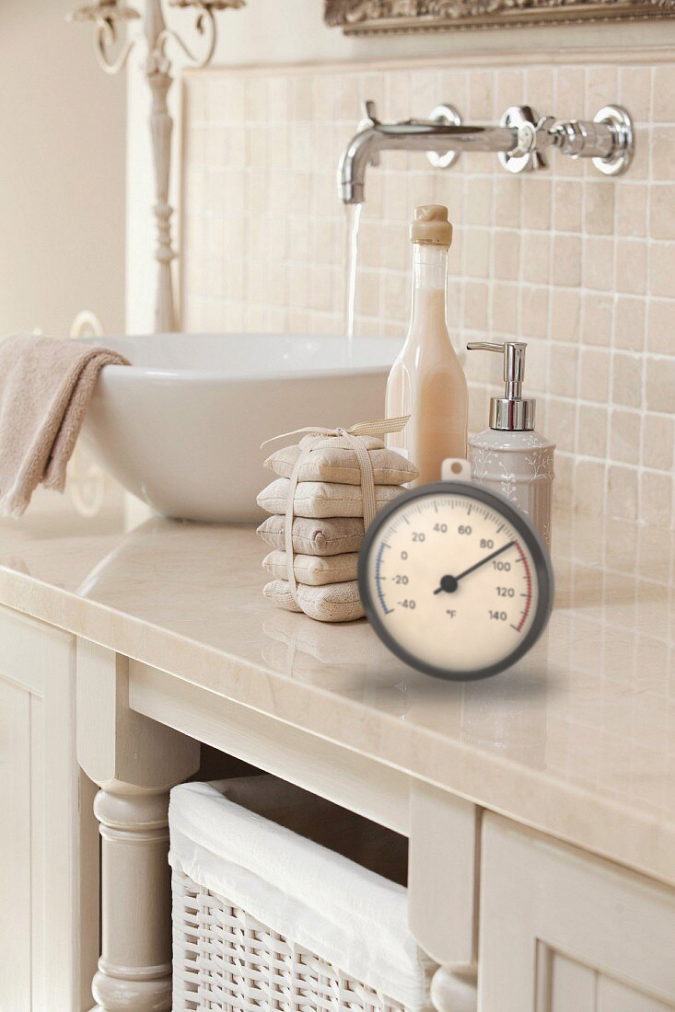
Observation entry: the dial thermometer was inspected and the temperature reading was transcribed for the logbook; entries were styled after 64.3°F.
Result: 90°F
